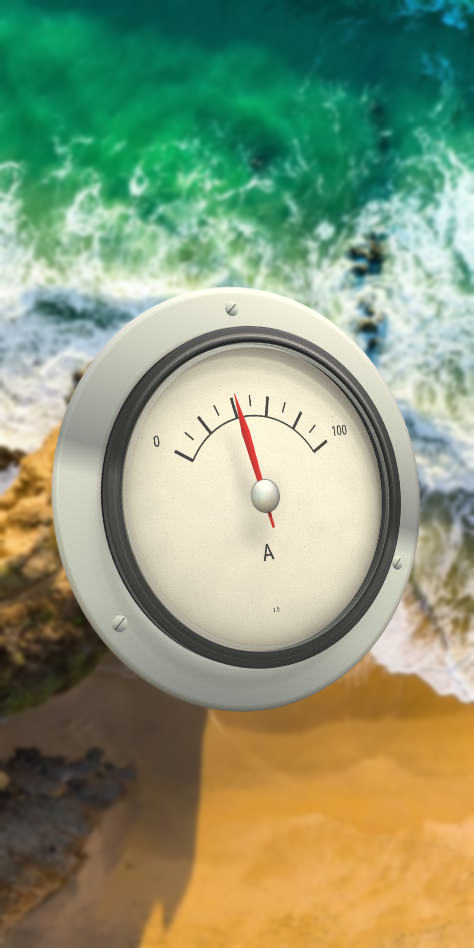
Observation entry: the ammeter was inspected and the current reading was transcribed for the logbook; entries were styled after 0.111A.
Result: 40A
